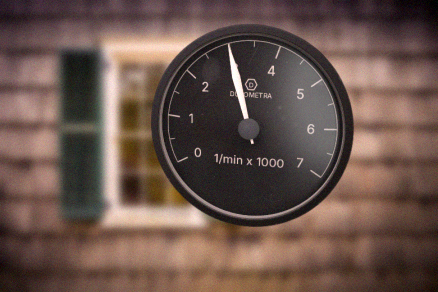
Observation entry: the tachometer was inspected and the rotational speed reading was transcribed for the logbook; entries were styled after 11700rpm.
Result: 3000rpm
